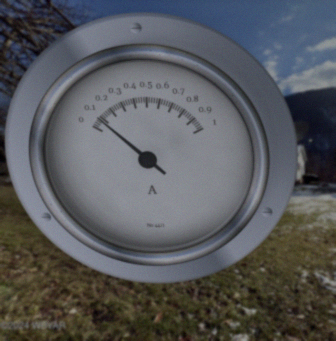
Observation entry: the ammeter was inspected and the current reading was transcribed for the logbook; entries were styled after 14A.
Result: 0.1A
